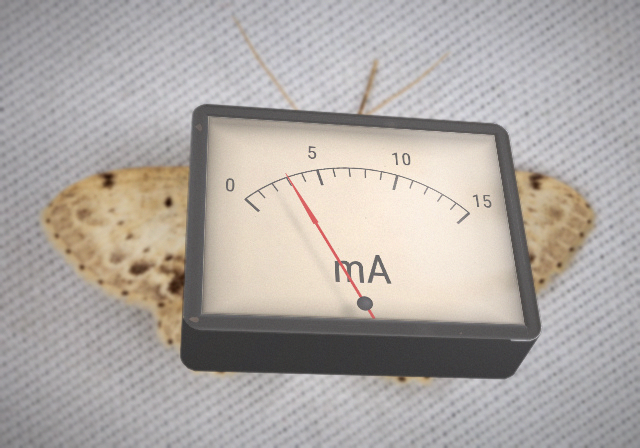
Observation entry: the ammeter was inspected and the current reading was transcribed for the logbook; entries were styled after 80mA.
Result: 3mA
